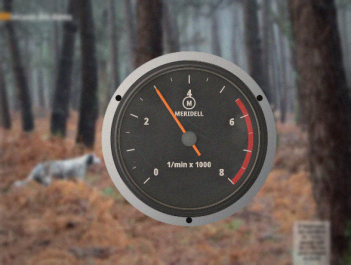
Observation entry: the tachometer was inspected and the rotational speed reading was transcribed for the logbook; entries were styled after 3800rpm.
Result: 3000rpm
